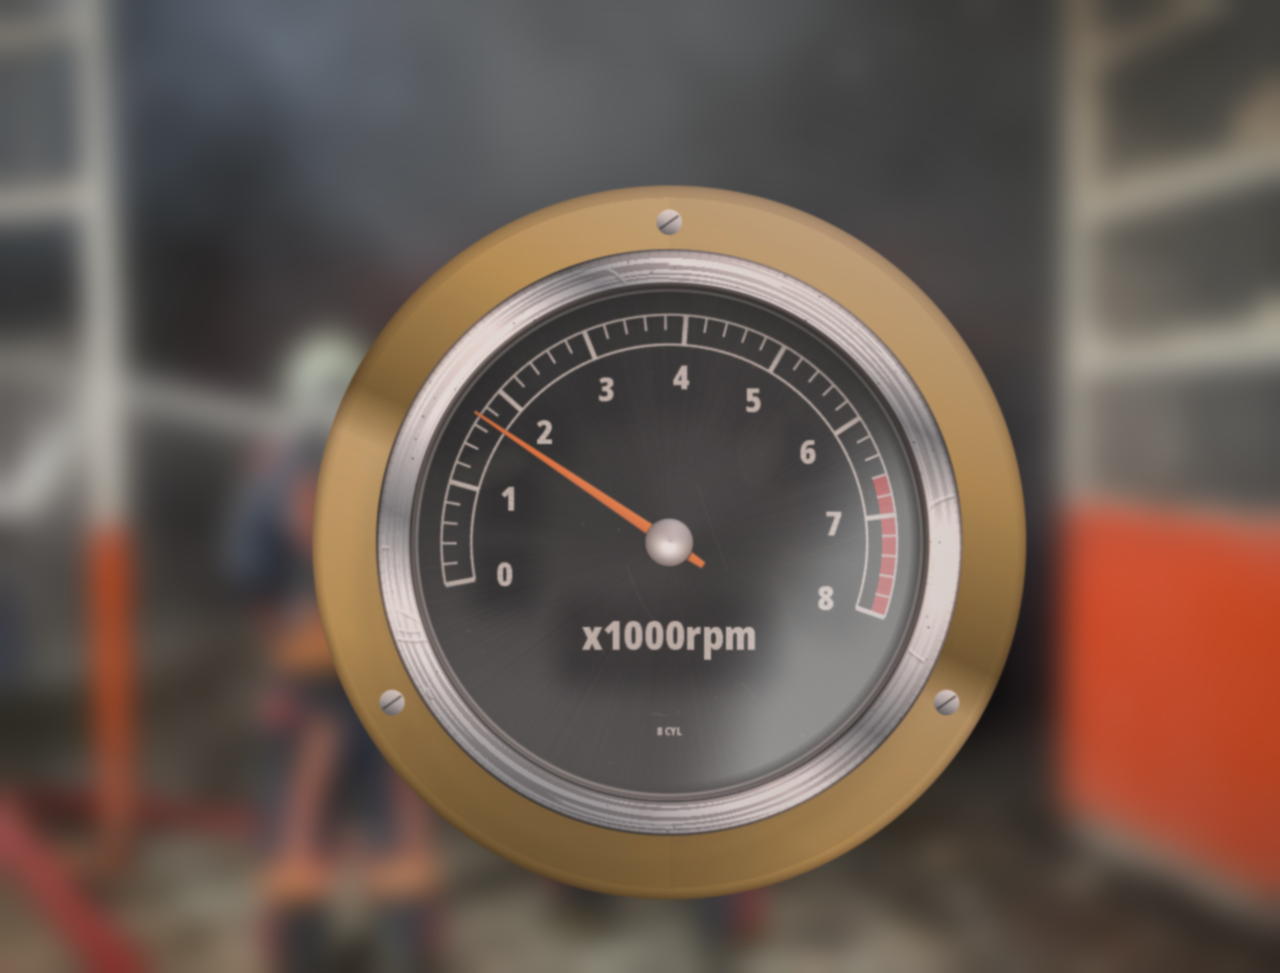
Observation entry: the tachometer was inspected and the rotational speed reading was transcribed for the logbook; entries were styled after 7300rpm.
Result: 1700rpm
